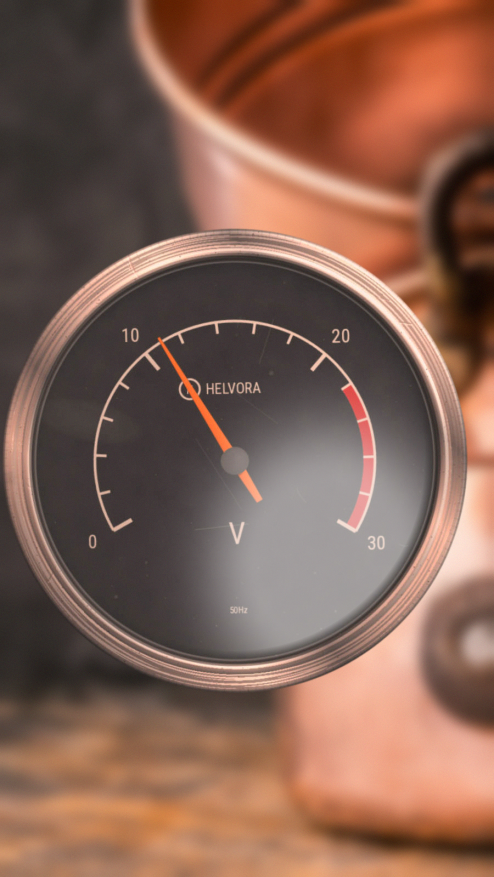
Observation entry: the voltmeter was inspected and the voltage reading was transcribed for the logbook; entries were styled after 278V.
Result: 11V
